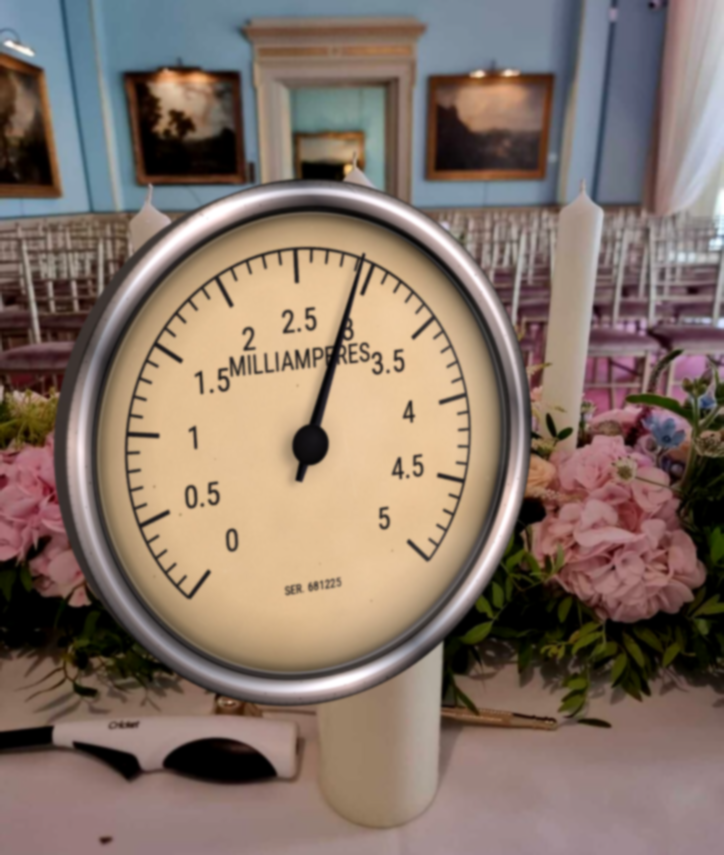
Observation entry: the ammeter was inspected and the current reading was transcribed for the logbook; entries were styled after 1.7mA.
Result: 2.9mA
